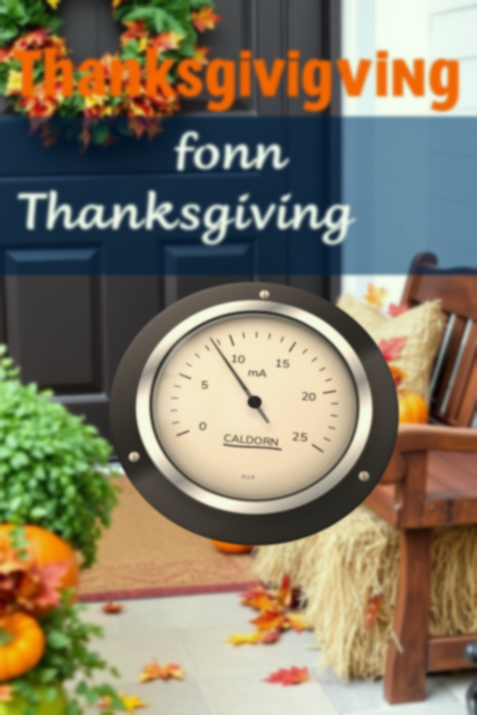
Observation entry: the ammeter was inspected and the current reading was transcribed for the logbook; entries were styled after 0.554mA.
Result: 8.5mA
